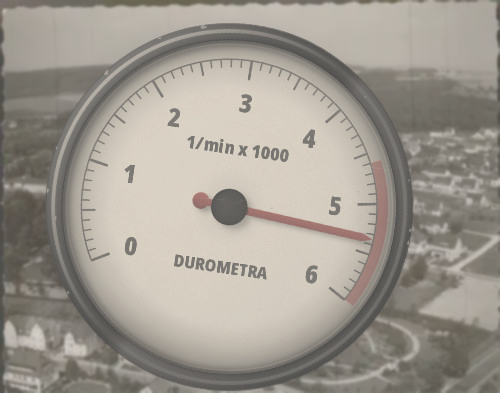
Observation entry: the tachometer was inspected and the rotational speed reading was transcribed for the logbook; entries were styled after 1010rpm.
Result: 5350rpm
